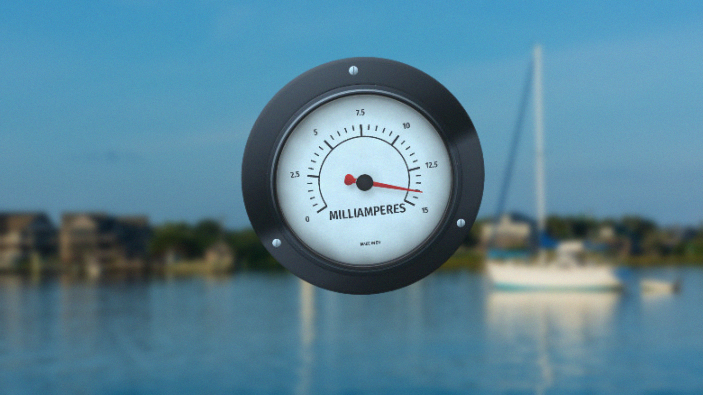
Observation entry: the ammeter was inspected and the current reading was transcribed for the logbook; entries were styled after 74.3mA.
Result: 14mA
